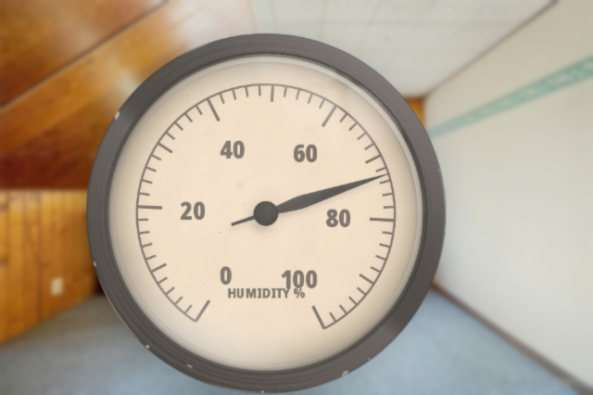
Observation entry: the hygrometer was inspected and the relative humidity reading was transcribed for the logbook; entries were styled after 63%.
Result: 73%
